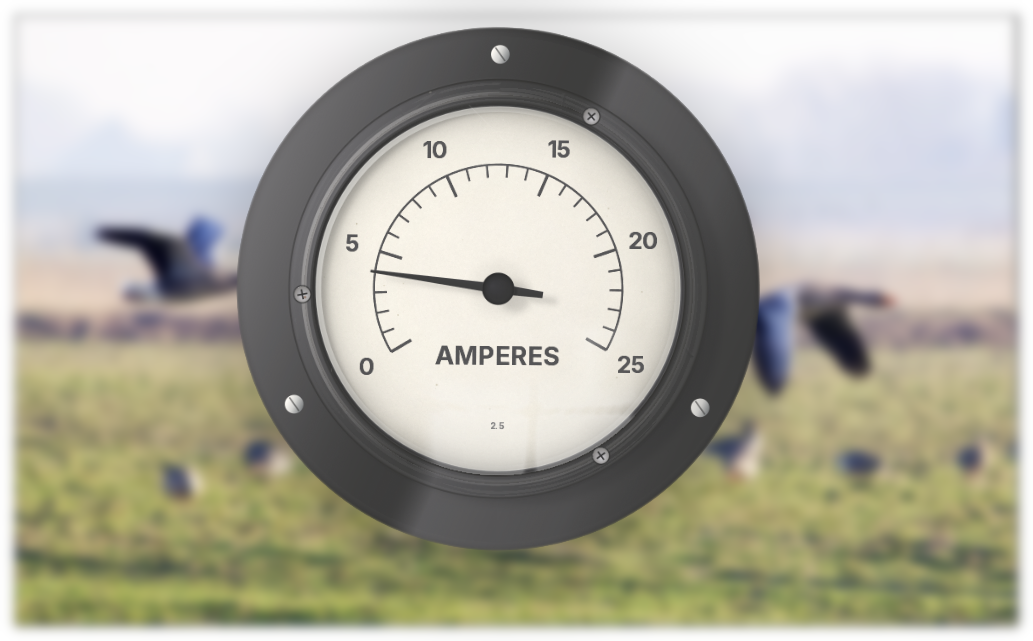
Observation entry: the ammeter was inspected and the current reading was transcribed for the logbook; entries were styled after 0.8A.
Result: 4A
